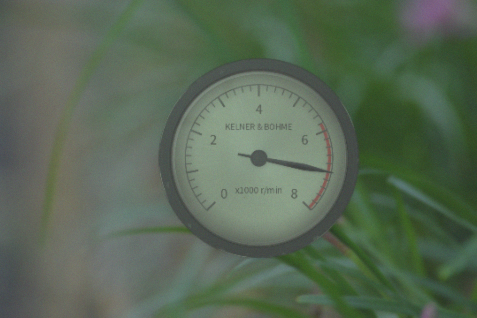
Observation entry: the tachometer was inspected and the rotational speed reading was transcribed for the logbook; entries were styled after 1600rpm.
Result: 7000rpm
